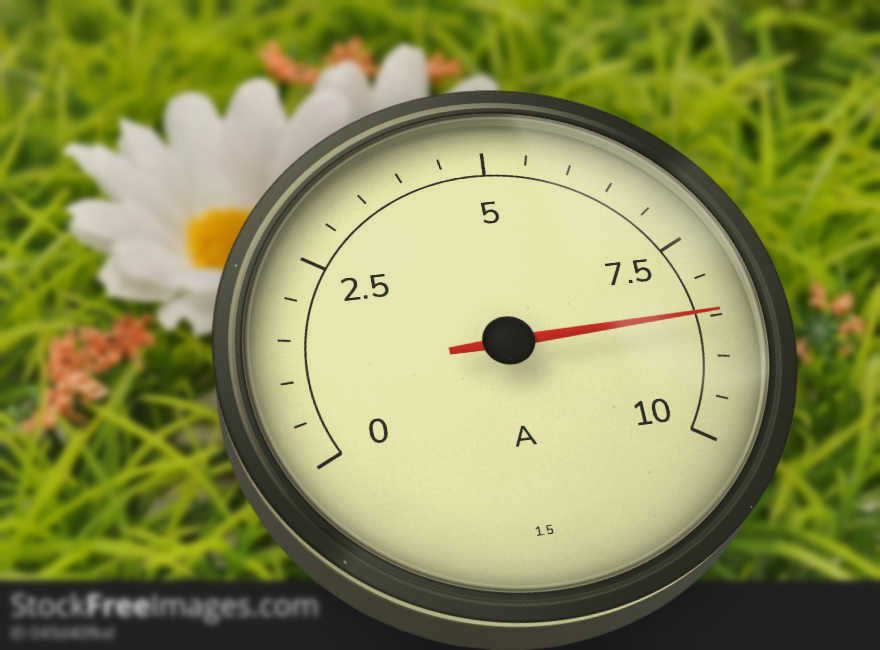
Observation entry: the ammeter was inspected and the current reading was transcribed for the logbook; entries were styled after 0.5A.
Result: 8.5A
